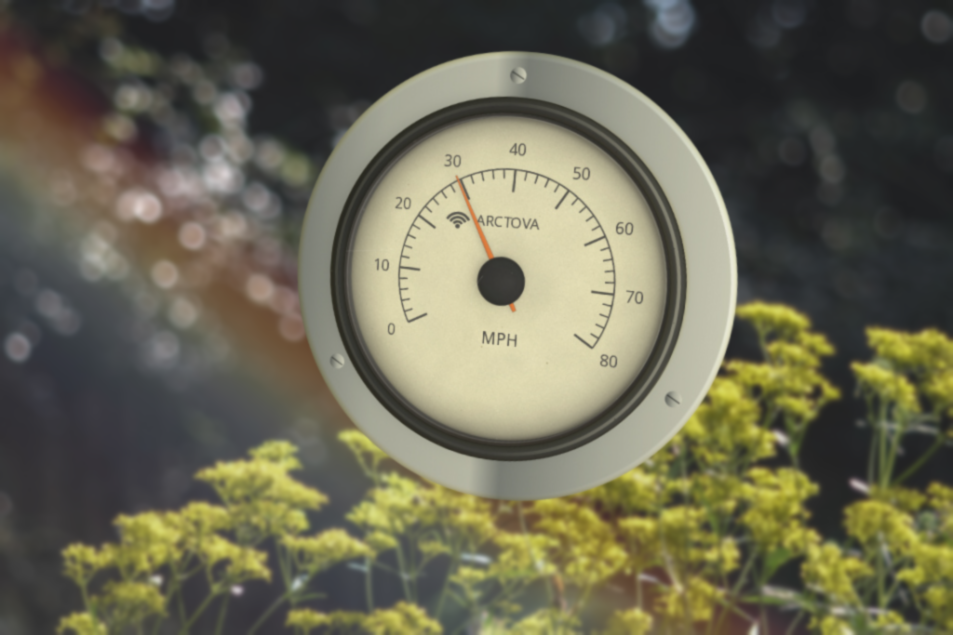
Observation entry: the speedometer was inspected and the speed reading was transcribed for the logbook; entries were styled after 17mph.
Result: 30mph
